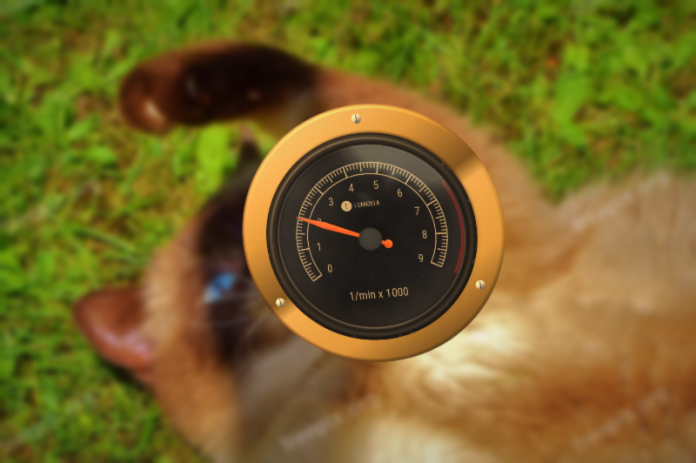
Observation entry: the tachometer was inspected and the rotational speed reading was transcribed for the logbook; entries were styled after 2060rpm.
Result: 2000rpm
